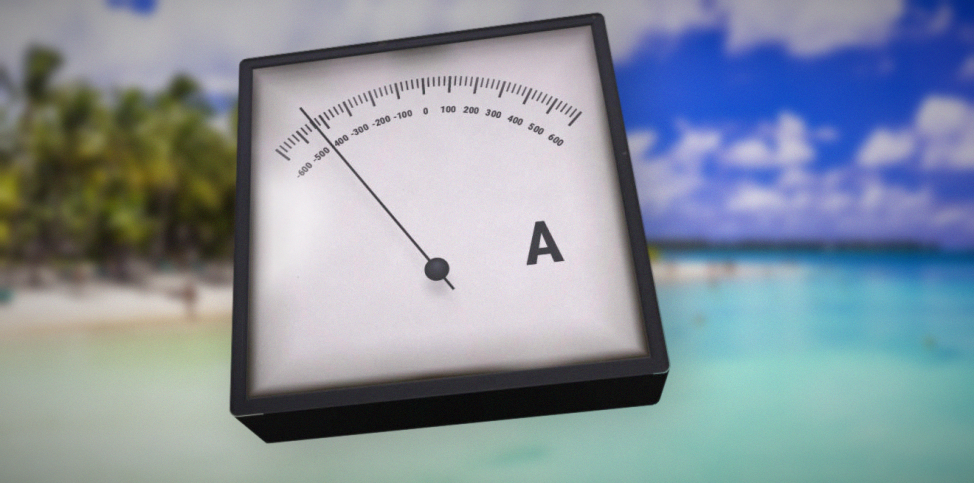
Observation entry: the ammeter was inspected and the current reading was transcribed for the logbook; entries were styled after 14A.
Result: -440A
